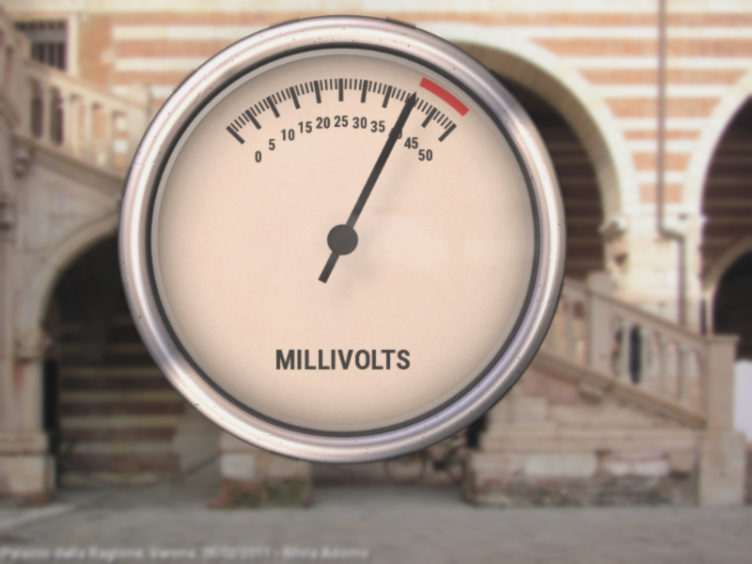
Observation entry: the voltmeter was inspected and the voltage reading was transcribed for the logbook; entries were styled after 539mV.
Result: 40mV
